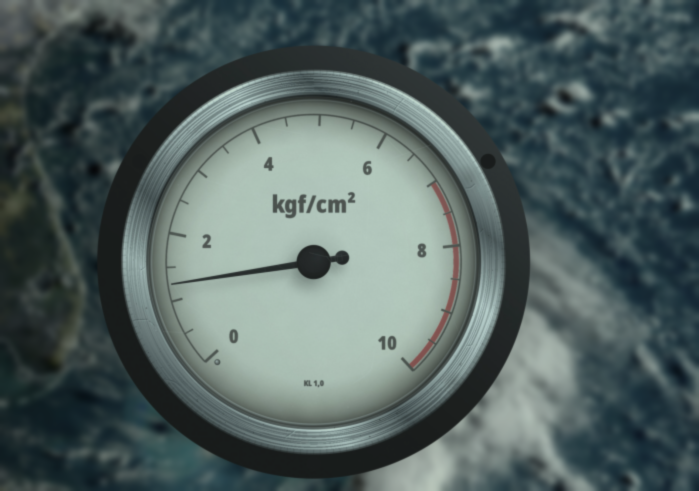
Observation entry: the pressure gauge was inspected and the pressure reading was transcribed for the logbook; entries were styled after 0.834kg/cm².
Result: 1.25kg/cm²
